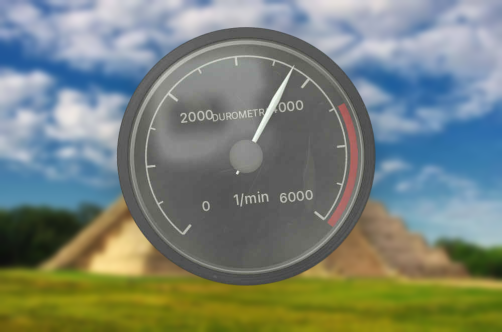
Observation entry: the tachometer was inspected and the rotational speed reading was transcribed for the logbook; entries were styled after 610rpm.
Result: 3750rpm
